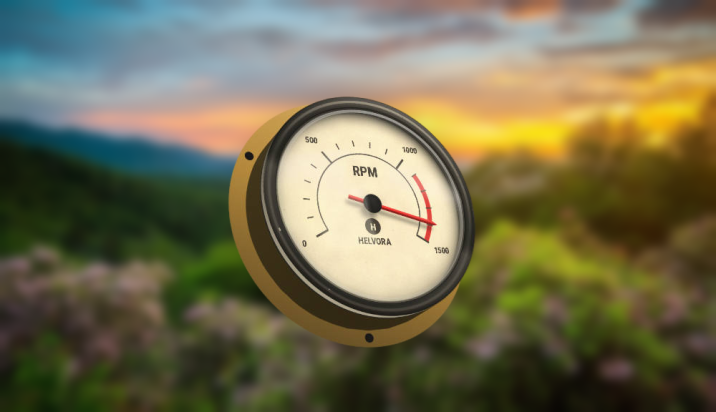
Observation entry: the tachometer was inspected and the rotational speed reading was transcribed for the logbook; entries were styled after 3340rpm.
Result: 1400rpm
